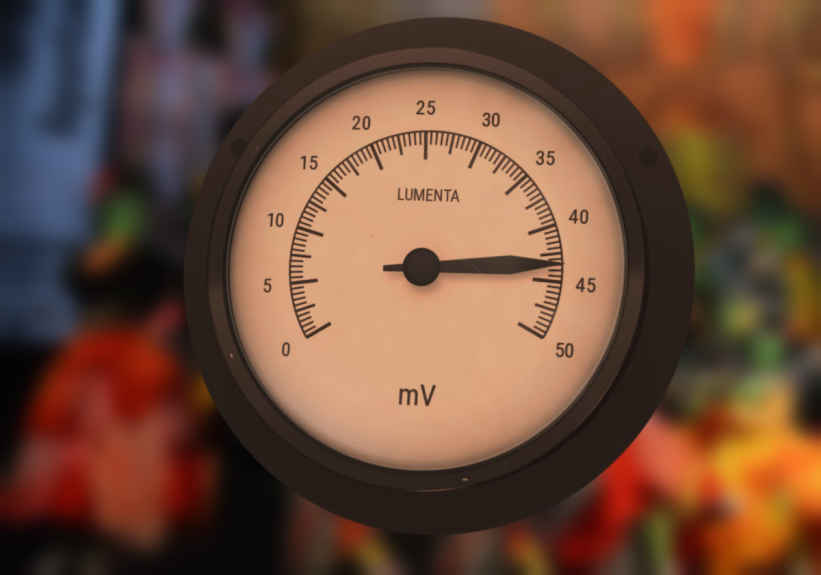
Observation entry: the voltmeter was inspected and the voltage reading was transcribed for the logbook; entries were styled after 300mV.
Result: 43.5mV
